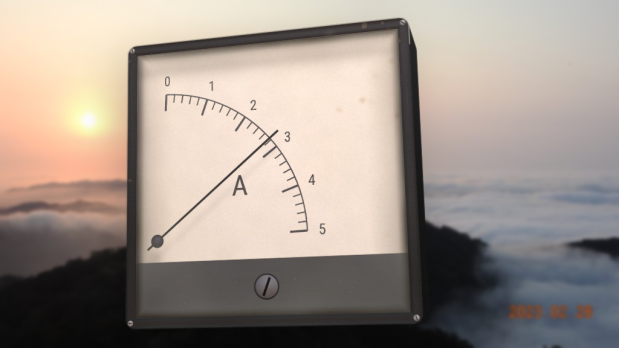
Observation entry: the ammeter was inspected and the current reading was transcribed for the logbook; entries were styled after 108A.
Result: 2.8A
